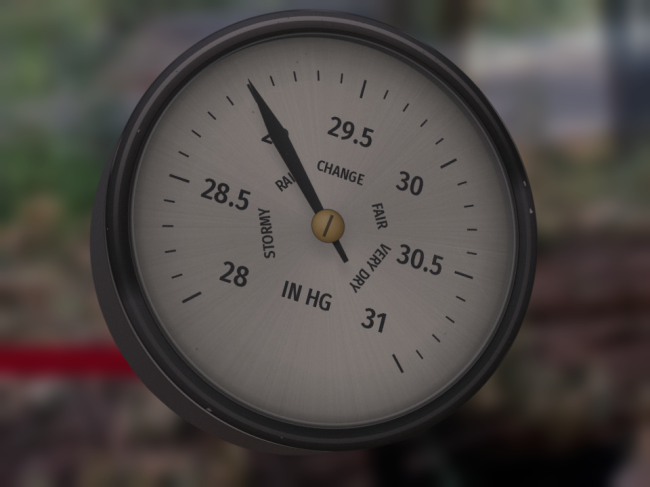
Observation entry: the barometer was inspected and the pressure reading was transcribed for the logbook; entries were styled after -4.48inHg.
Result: 29inHg
